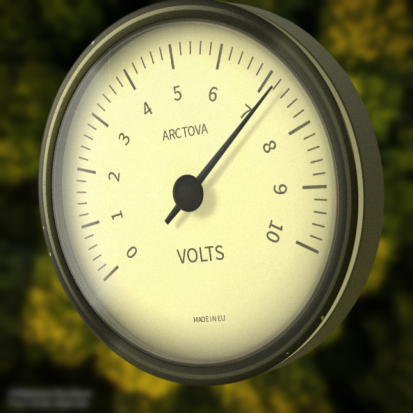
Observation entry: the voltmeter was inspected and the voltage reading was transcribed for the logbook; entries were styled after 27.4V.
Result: 7.2V
